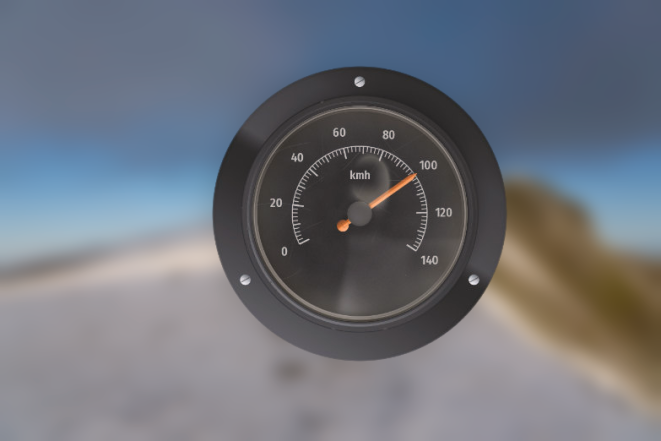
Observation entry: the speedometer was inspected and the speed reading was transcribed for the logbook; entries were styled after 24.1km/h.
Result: 100km/h
